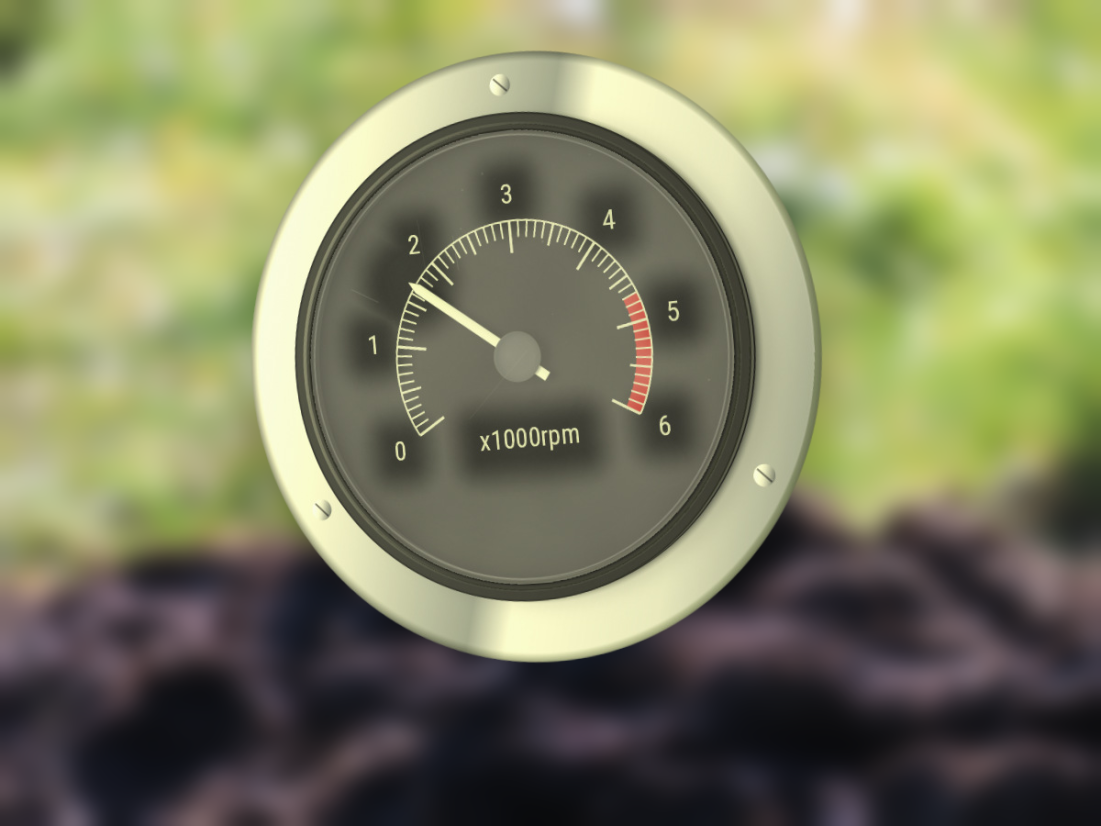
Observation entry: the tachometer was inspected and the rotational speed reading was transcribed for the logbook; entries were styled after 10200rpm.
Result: 1700rpm
